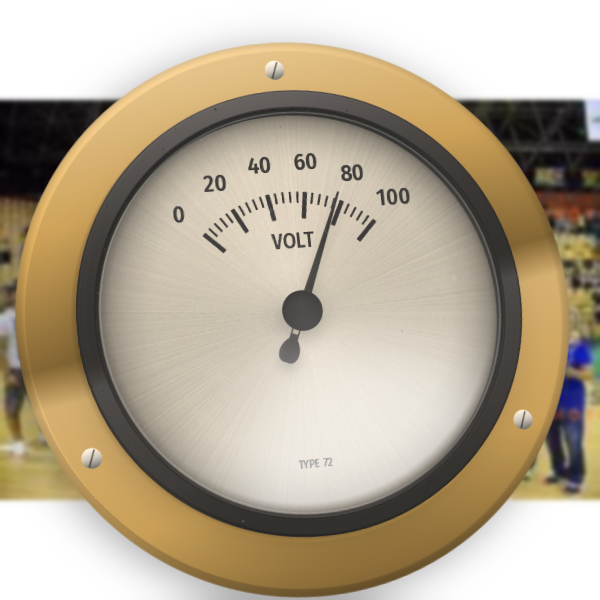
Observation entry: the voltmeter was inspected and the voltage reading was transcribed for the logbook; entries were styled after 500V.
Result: 76V
